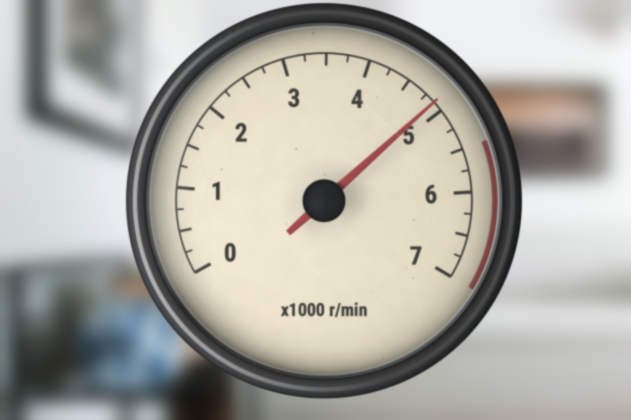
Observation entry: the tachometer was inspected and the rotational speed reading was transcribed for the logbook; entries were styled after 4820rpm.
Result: 4875rpm
